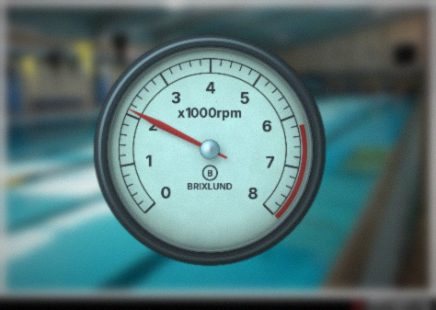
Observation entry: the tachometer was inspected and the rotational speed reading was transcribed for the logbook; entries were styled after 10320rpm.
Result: 2100rpm
